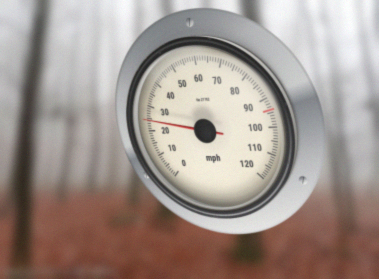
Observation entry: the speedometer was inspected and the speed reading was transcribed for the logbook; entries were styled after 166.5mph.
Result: 25mph
